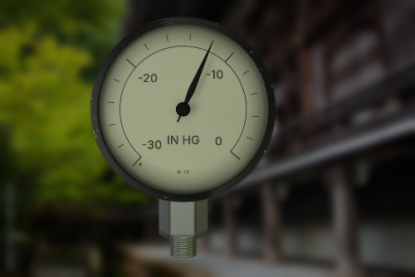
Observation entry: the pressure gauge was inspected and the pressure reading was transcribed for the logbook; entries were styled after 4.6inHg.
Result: -12inHg
